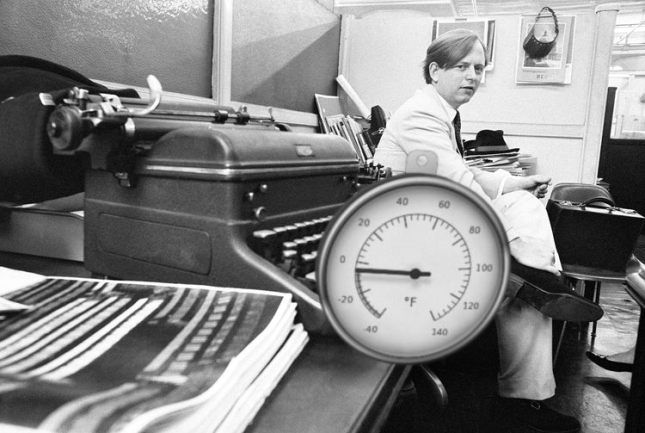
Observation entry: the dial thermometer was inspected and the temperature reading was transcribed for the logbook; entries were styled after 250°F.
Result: -4°F
